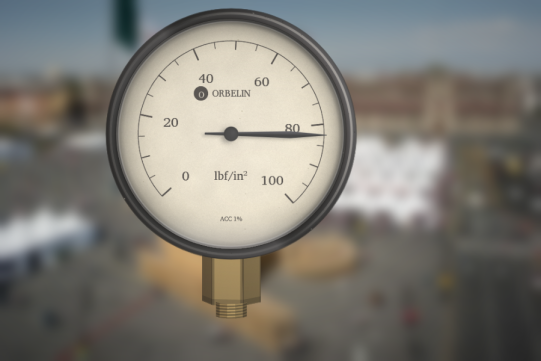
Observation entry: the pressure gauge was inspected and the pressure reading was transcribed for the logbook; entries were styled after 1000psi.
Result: 82.5psi
